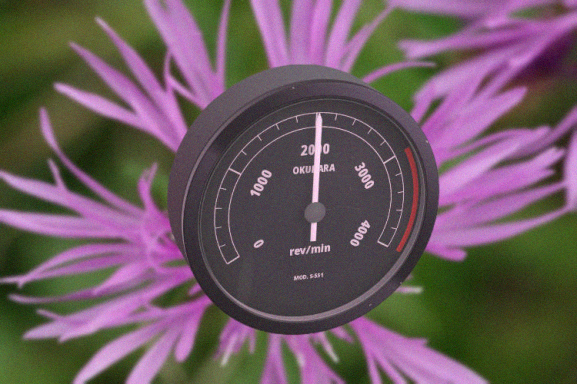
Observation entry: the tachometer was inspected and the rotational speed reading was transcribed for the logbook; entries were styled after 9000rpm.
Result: 2000rpm
